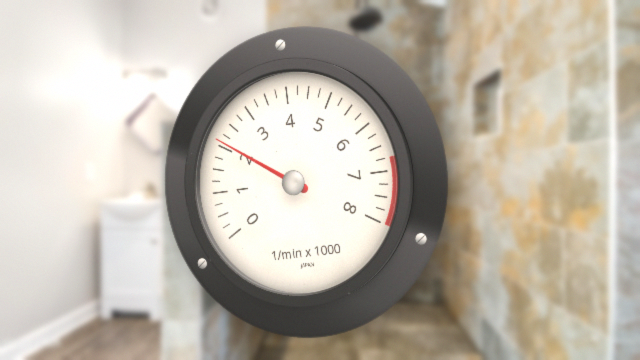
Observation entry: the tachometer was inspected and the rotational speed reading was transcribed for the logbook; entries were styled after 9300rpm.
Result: 2125rpm
